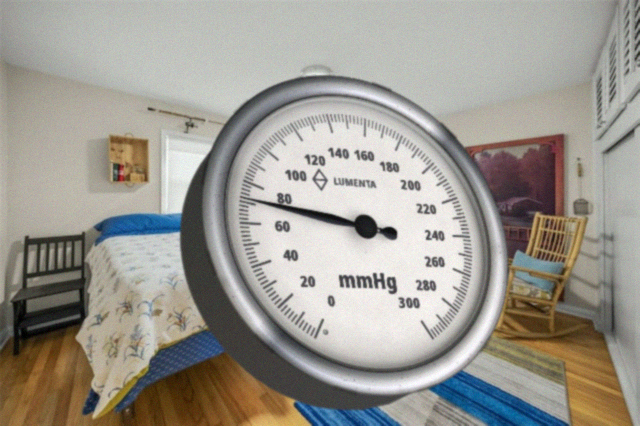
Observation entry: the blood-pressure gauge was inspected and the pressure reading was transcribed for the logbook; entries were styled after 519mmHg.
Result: 70mmHg
